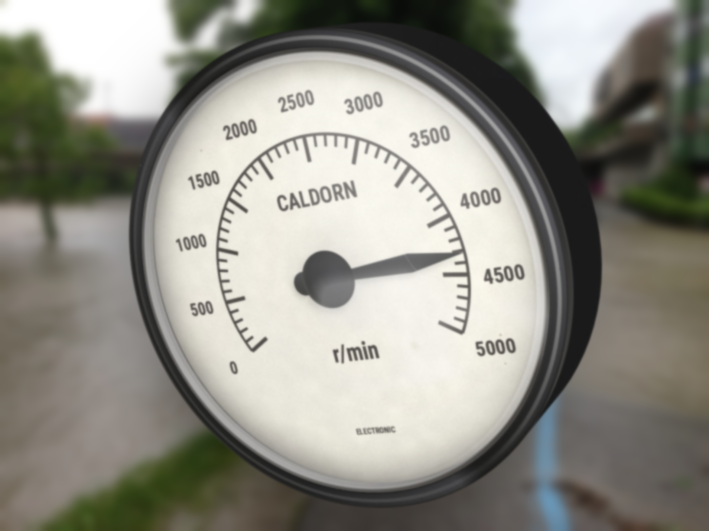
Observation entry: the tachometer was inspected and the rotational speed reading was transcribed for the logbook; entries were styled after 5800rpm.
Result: 4300rpm
